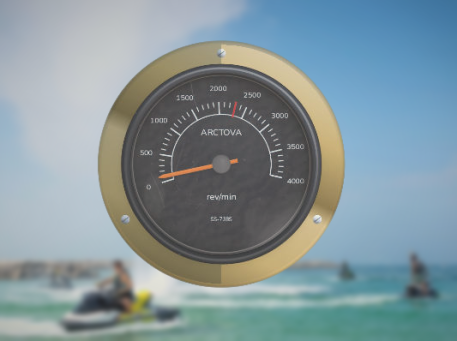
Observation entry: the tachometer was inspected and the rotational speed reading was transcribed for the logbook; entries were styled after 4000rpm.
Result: 100rpm
